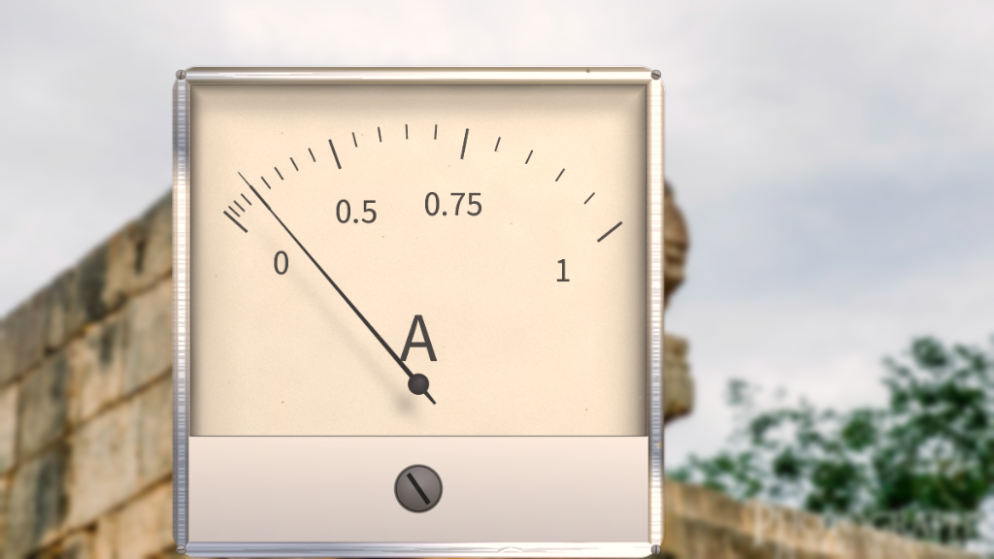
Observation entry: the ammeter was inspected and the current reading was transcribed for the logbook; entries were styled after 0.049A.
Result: 0.25A
